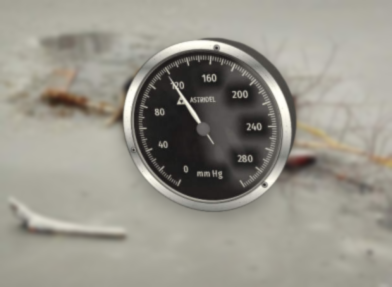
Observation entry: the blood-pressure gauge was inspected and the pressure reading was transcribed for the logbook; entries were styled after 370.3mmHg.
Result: 120mmHg
